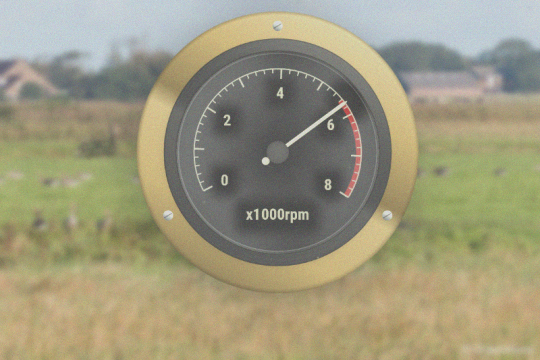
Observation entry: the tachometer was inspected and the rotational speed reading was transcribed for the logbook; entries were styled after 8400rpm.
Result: 5700rpm
